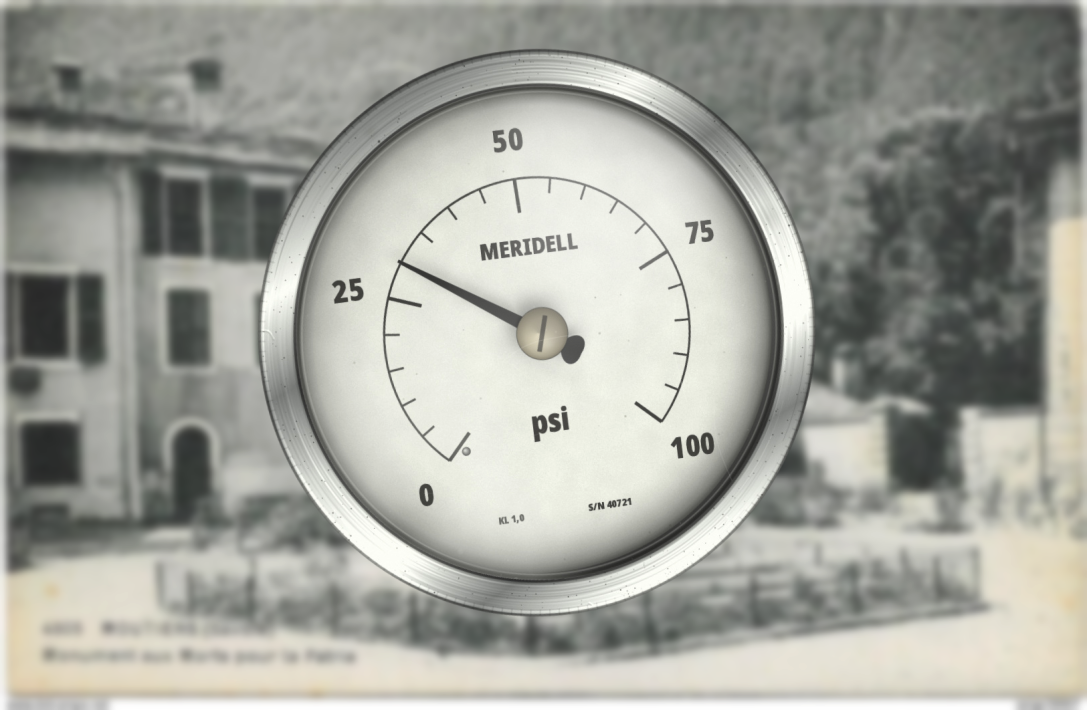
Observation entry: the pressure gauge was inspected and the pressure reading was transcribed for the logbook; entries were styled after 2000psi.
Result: 30psi
